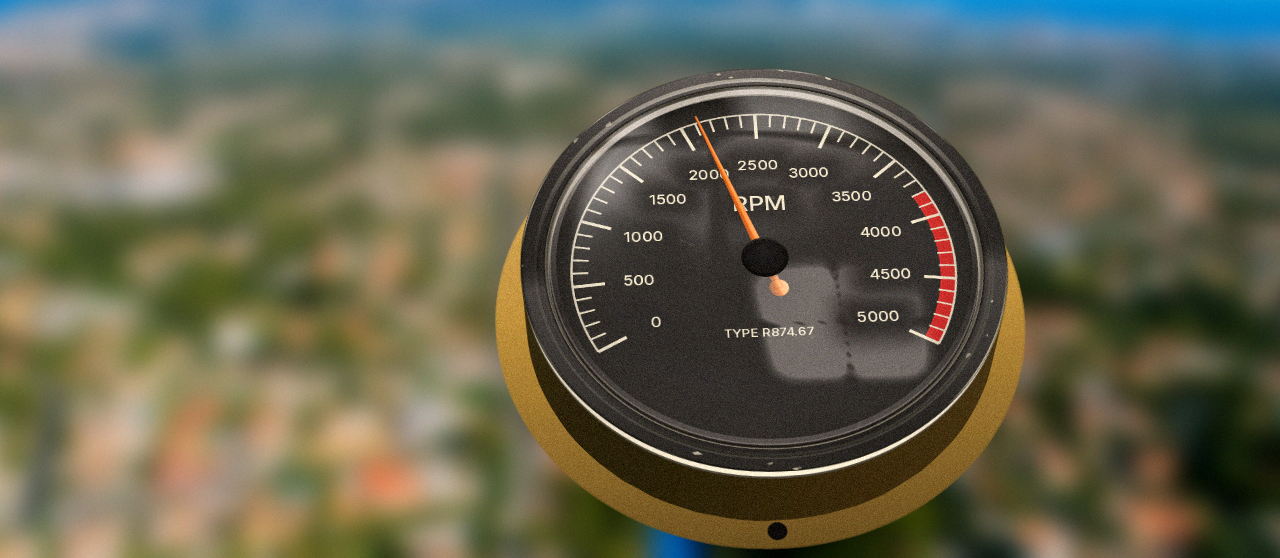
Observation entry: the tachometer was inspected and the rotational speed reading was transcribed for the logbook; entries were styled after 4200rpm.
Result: 2100rpm
